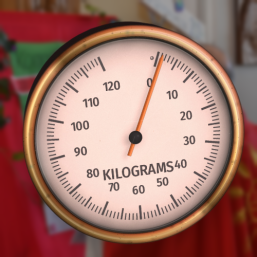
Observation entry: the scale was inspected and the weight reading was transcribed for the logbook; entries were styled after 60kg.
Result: 1kg
